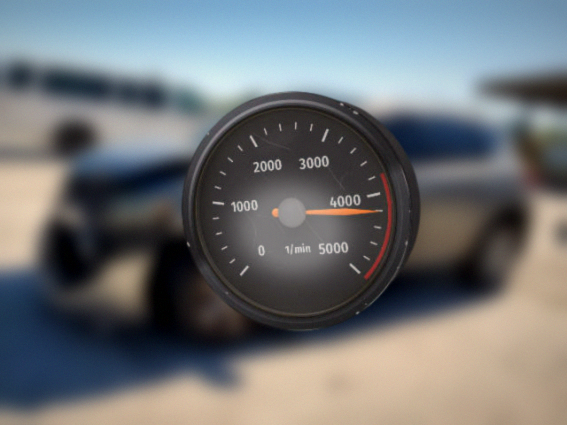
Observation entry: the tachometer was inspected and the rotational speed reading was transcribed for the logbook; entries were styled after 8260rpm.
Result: 4200rpm
